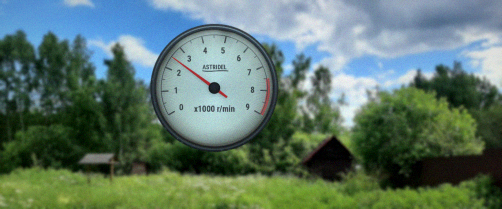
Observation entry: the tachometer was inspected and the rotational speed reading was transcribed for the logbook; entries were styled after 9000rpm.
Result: 2500rpm
